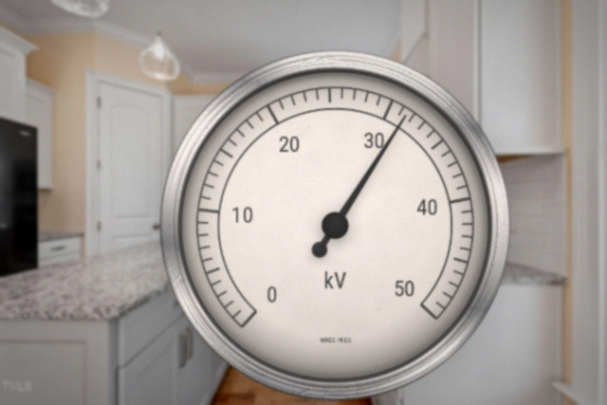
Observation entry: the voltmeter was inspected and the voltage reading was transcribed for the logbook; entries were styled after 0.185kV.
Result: 31.5kV
